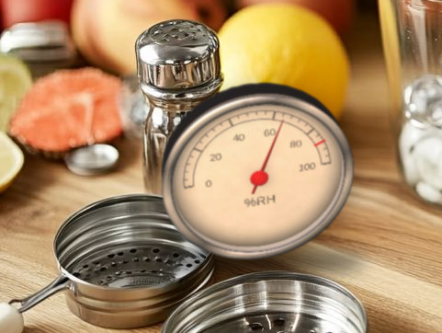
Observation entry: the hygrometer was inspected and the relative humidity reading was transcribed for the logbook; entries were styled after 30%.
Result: 64%
